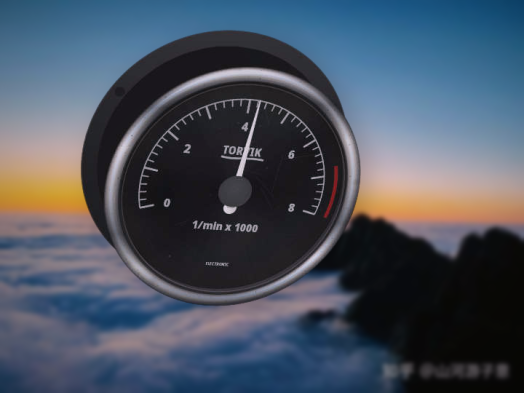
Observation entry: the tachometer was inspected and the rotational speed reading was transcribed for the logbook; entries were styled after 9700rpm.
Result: 4200rpm
